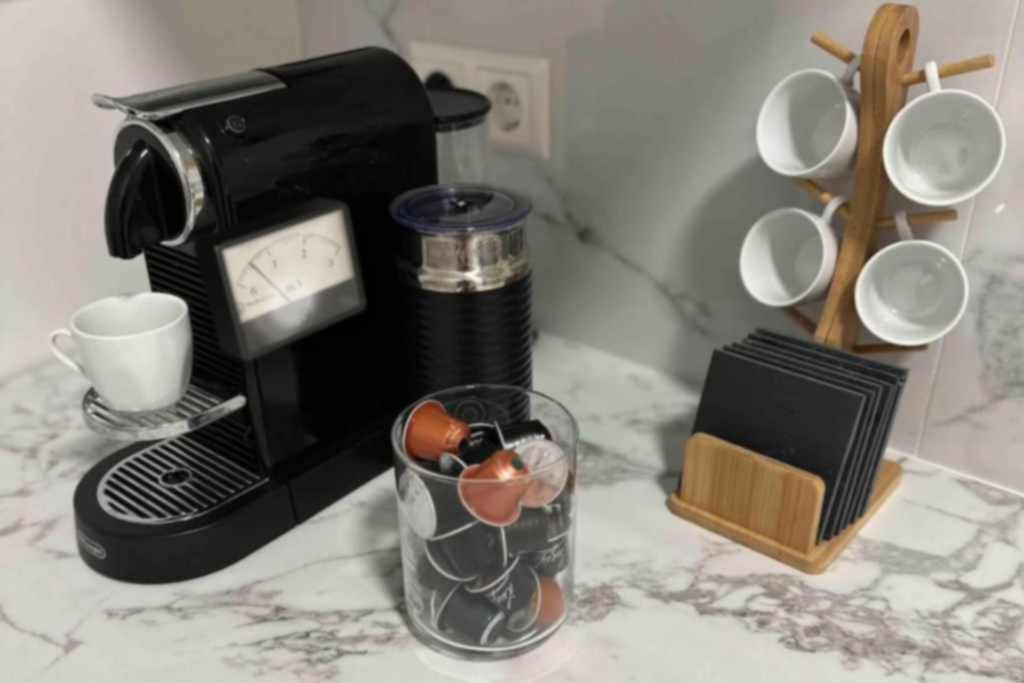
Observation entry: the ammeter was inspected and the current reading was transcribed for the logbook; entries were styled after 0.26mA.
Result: 0.5mA
